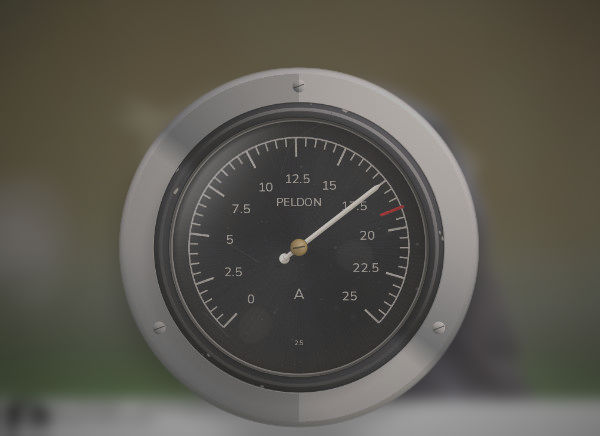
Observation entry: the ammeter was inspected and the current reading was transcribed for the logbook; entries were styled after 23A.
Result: 17.5A
